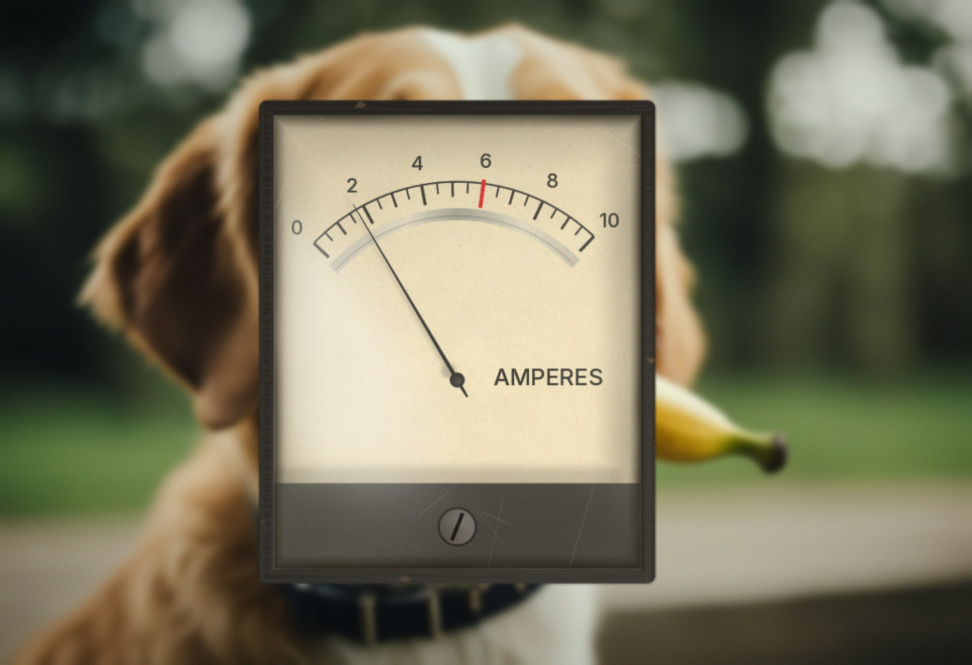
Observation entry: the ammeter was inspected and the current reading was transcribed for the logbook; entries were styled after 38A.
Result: 1.75A
